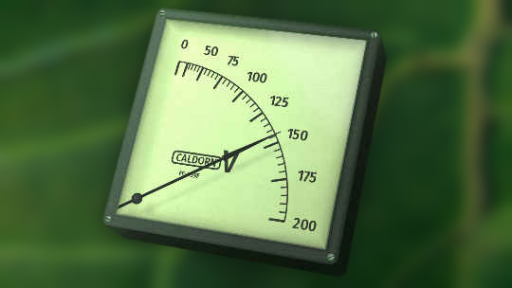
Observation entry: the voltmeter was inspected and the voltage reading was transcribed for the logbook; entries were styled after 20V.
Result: 145V
